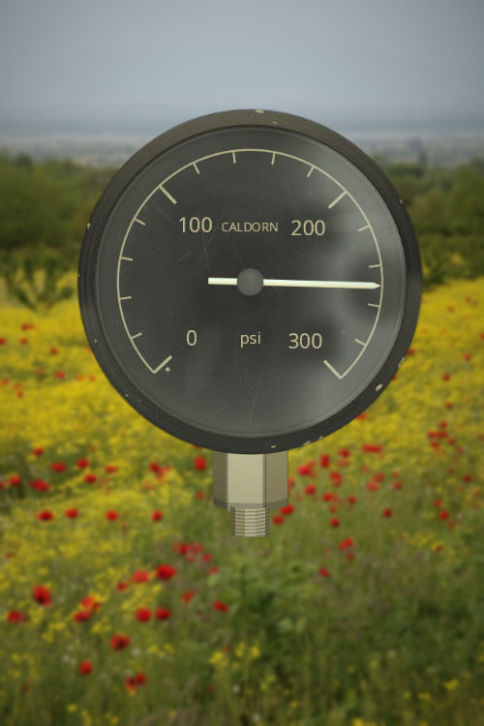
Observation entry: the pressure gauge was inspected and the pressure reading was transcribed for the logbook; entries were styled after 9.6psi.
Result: 250psi
